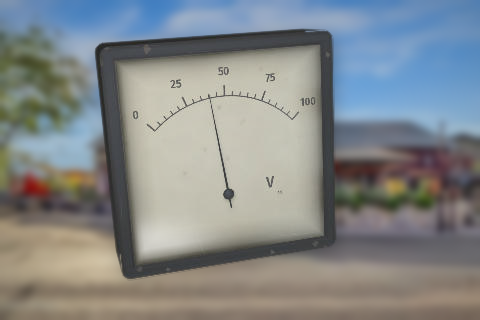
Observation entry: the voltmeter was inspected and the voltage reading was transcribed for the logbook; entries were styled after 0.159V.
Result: 40V
